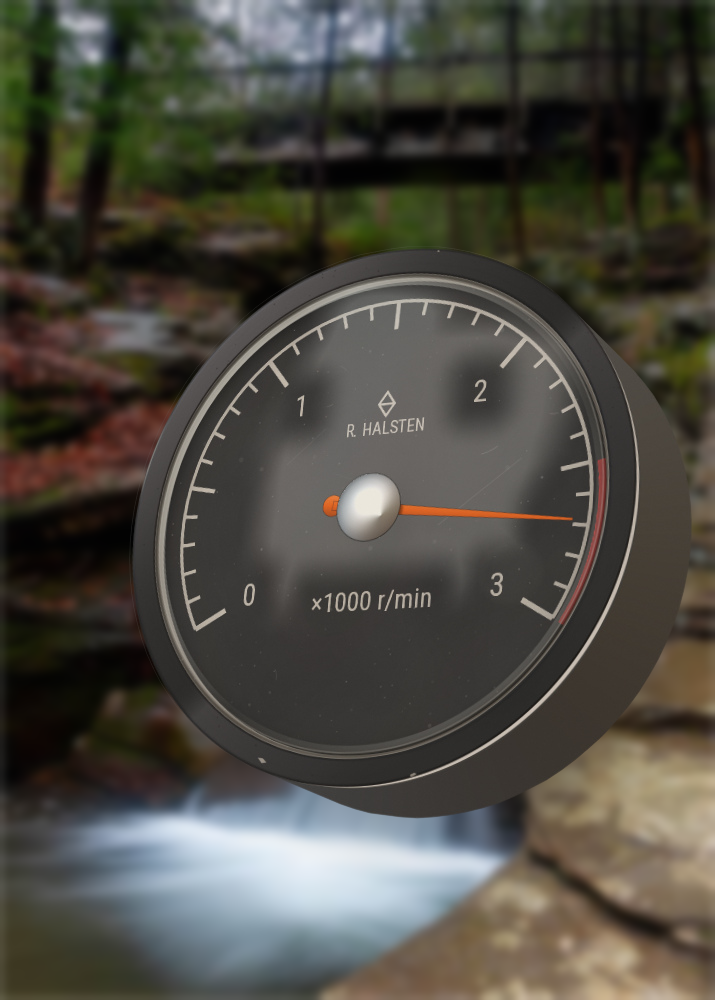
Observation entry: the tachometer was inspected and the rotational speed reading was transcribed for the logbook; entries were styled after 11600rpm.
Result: 2700rpm
